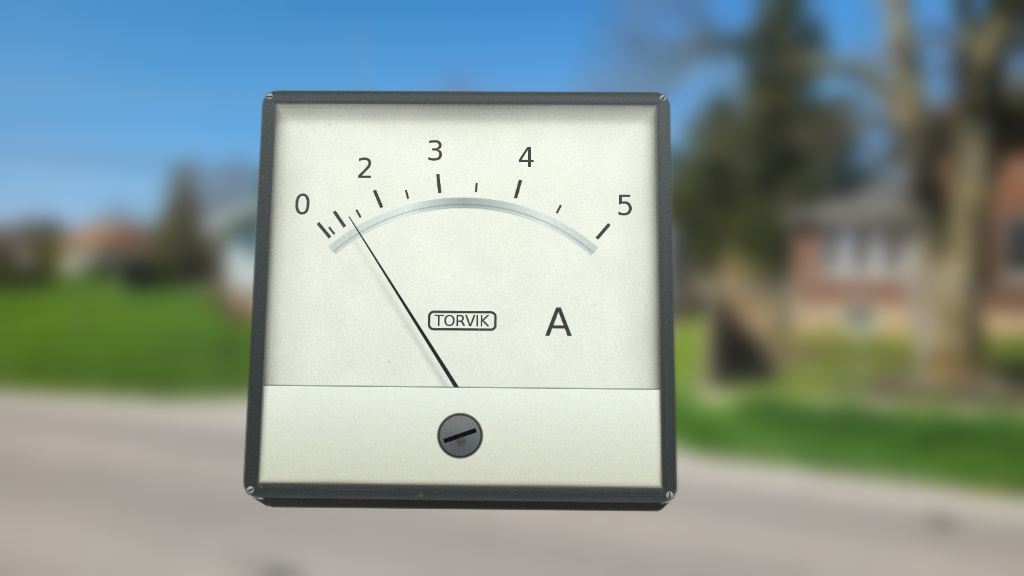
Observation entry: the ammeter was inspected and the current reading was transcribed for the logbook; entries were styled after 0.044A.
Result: 1.25A
